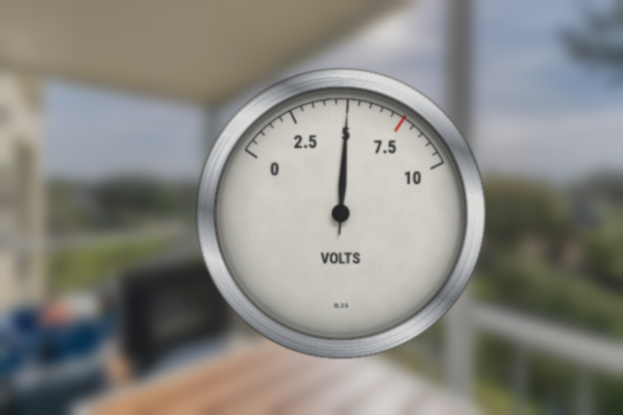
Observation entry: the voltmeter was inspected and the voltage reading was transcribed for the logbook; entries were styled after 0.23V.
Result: 5V
